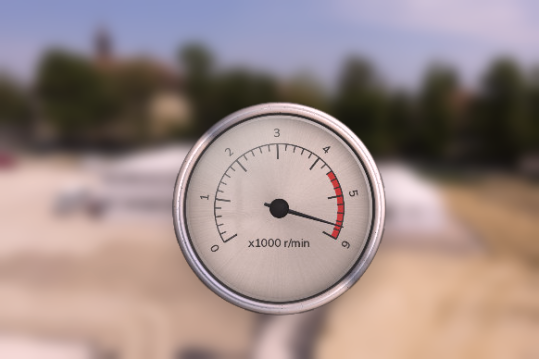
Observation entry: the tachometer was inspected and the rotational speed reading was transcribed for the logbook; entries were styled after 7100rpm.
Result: 5700rpm
